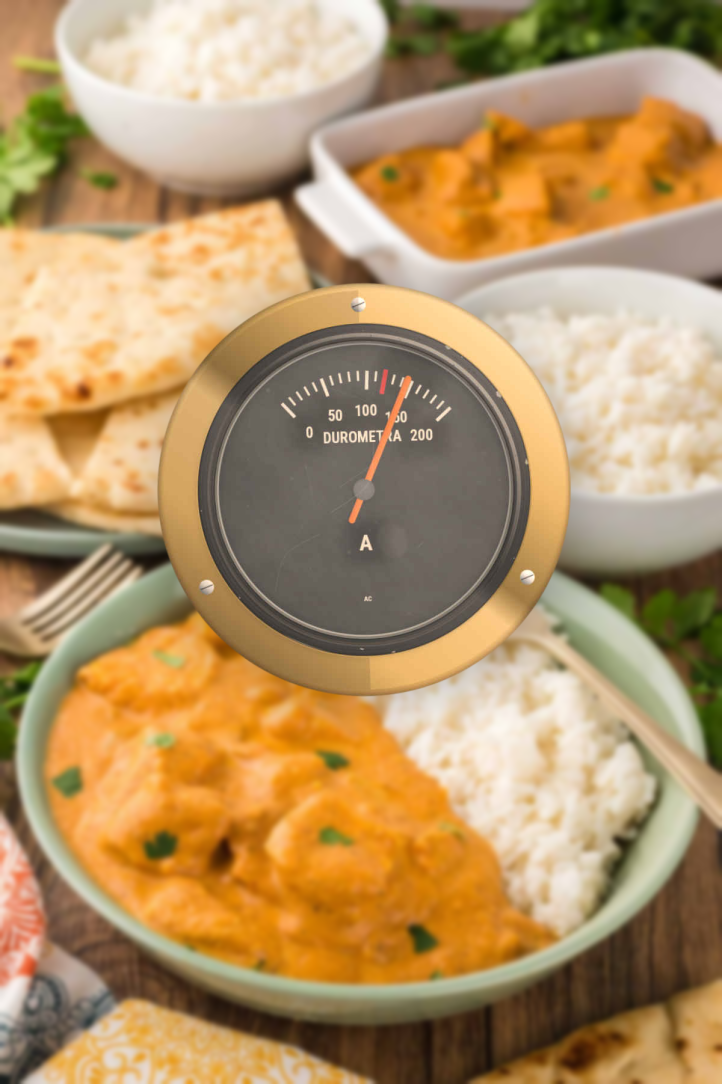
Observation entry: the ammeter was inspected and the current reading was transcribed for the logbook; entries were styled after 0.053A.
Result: 145A
